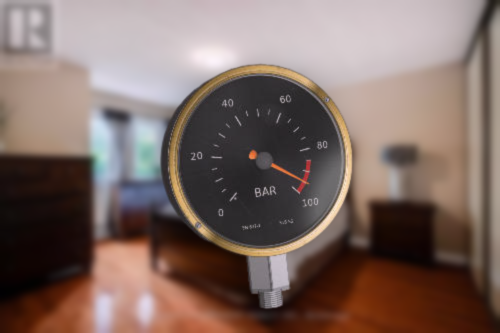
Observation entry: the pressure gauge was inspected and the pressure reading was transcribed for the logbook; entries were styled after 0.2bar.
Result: 95bar
